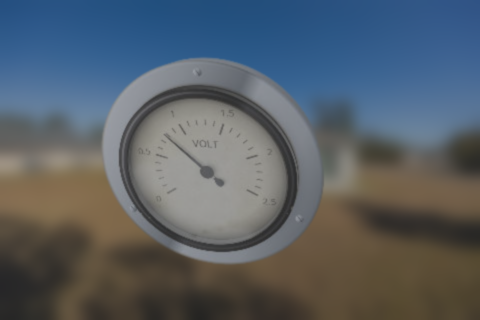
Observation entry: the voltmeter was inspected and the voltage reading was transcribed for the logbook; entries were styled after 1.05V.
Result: 0.8V
